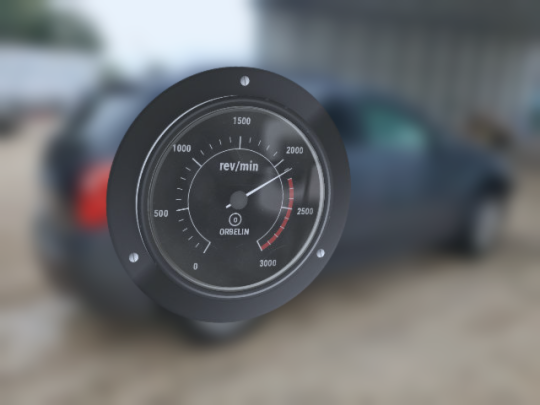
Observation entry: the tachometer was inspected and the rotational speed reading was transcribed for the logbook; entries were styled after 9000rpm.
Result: 2100rpm
